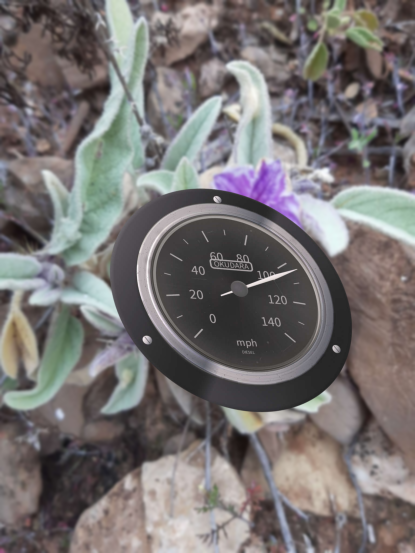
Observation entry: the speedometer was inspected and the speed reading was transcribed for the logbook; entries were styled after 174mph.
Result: 105mph
